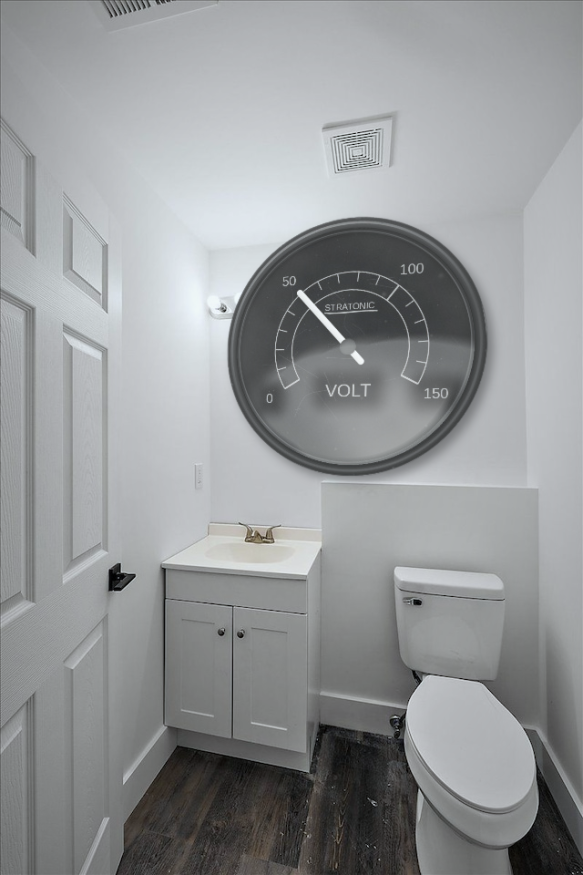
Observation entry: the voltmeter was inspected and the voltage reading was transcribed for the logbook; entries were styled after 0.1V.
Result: 50V
